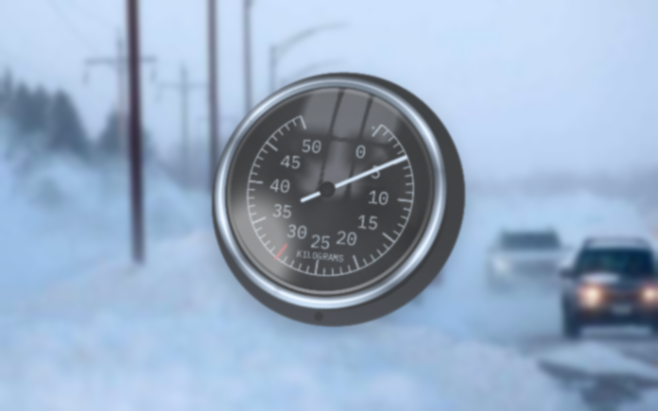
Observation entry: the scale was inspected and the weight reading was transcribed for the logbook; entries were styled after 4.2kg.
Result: 5kg
